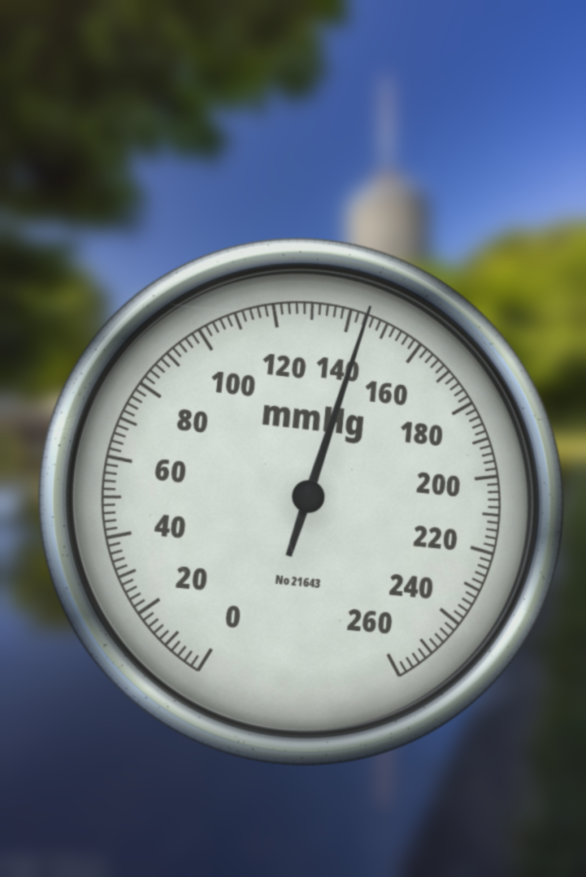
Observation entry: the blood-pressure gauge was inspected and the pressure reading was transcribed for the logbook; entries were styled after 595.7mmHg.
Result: 144mmHg
